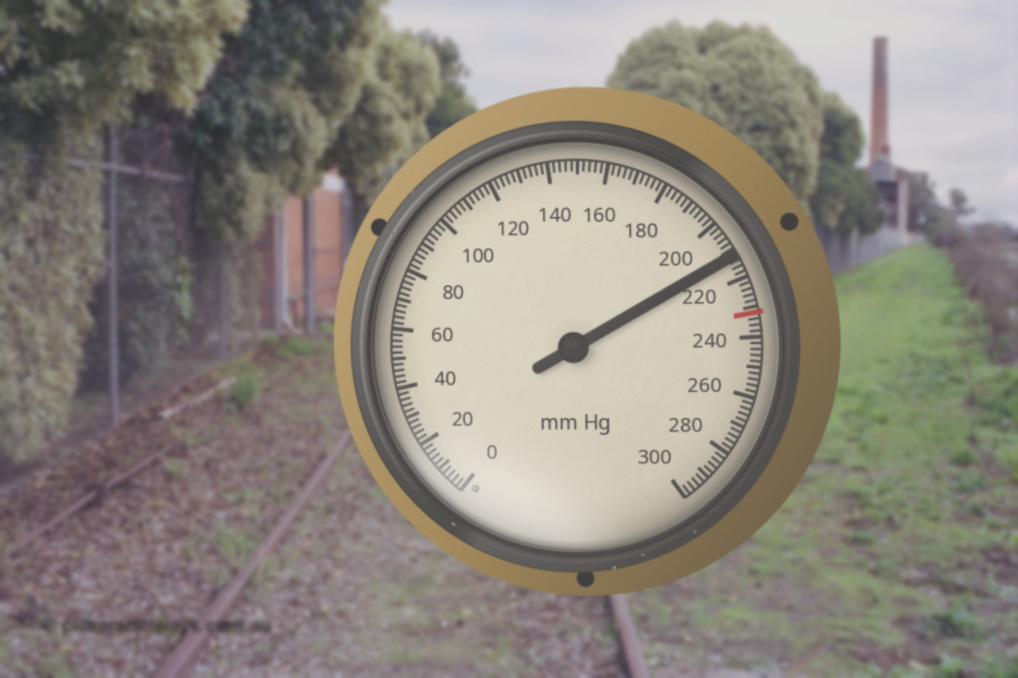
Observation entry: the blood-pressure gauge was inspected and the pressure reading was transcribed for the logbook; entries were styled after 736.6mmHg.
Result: 212mmHg
